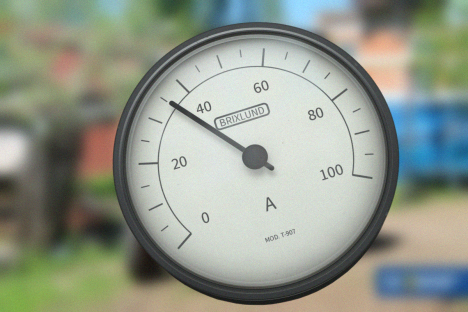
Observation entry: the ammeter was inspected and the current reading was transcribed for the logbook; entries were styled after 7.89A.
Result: 35A
